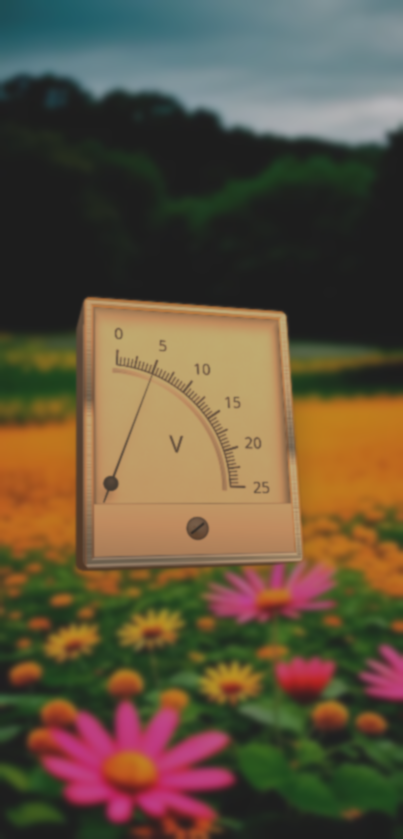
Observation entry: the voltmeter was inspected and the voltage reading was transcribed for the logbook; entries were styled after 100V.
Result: 5V
